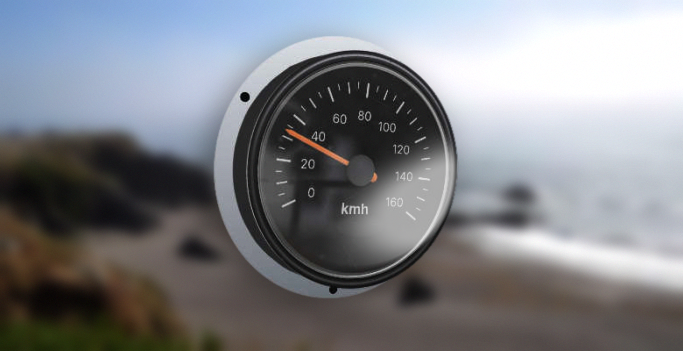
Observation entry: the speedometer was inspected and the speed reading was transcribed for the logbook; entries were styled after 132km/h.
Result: 32.5km/h
